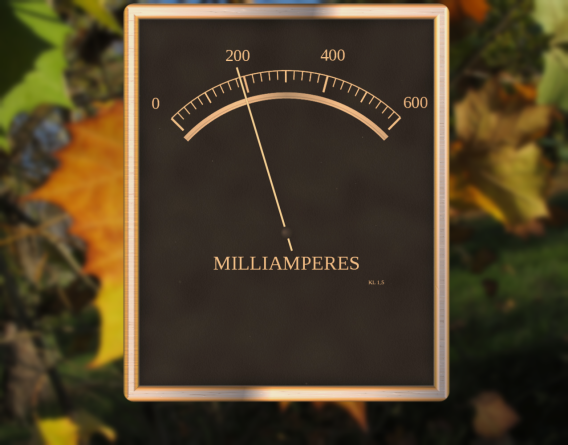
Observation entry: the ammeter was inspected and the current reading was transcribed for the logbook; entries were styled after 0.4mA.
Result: 190mA
